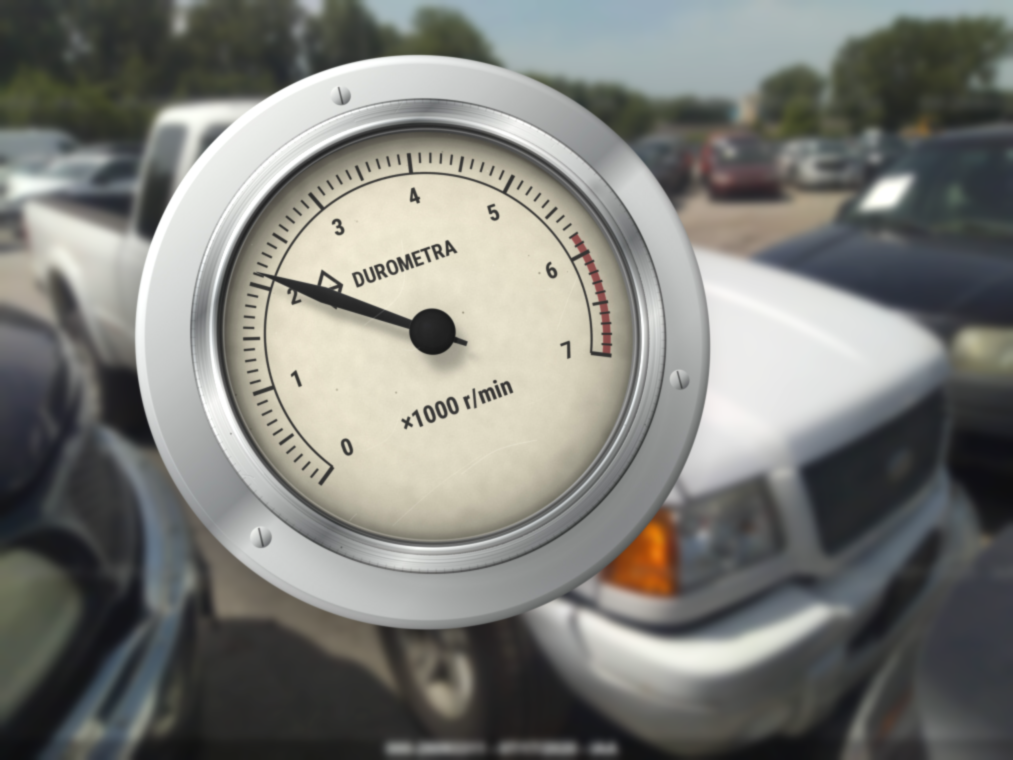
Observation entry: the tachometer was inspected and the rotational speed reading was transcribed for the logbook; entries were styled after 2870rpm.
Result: 2100rpm
